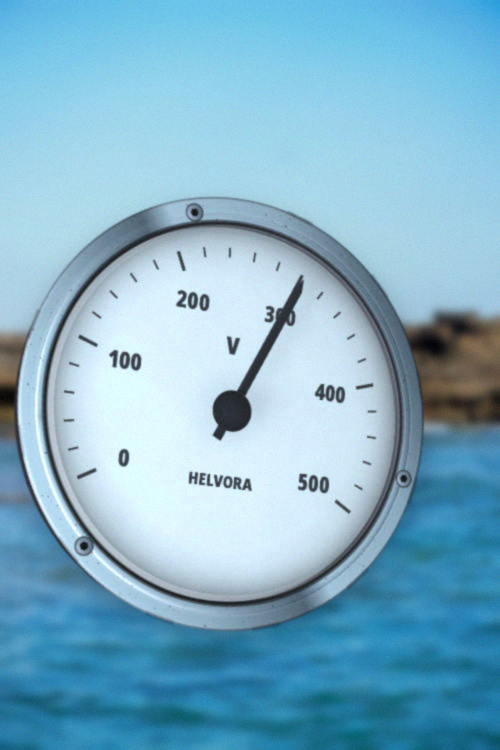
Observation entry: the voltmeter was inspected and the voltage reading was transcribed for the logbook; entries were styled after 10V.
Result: 300V
